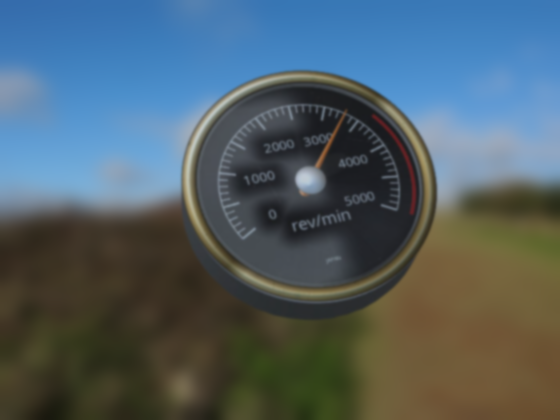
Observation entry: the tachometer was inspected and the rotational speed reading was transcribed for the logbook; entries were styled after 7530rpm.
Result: 3300rpm
